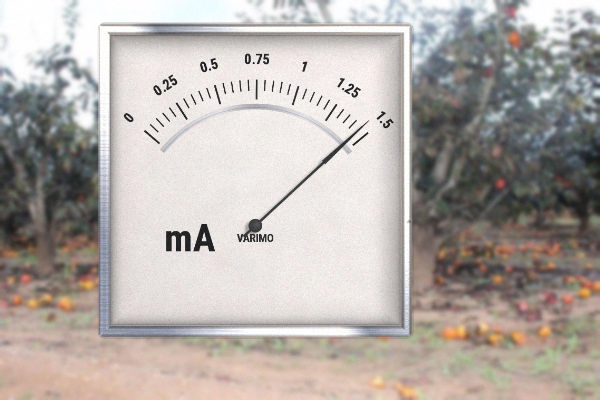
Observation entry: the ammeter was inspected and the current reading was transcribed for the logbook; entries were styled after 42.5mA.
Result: 1.45mA
